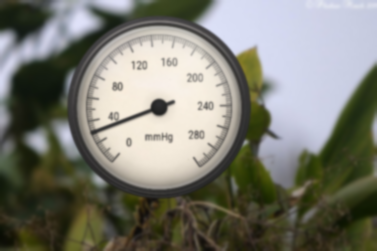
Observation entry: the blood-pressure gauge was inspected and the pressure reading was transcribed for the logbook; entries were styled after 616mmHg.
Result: 30mmHg
